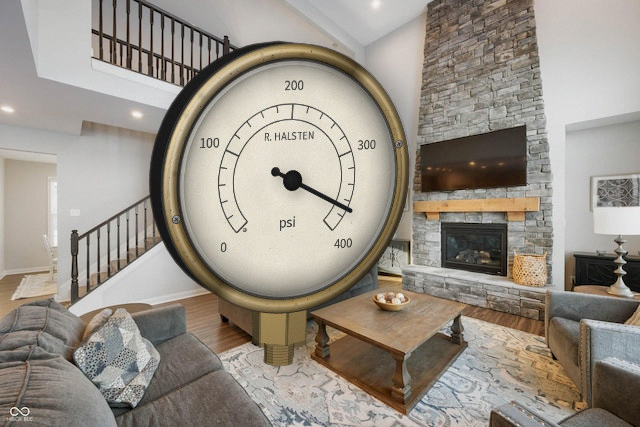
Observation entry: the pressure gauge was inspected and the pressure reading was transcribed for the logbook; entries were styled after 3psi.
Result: 370psi
